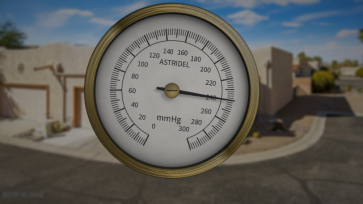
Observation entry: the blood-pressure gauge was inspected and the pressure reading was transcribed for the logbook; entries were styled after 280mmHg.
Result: 240mmHg
